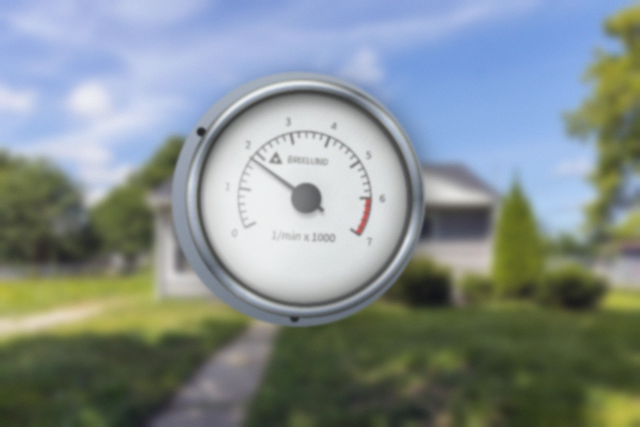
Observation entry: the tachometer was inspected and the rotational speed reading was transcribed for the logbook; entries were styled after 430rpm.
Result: 1800rpm
